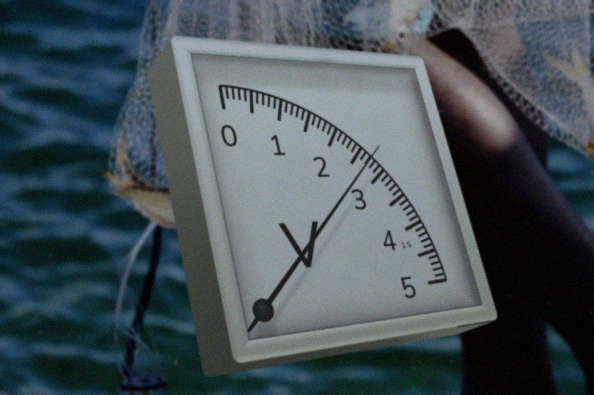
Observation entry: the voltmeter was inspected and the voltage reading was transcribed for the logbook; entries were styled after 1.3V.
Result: 2.7V
